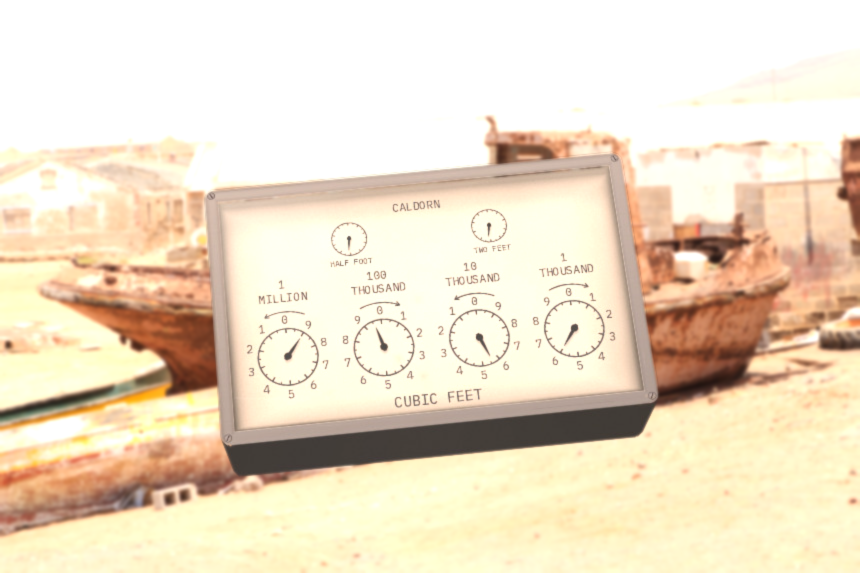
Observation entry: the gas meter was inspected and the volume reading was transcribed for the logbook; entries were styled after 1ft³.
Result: 895600ft³
